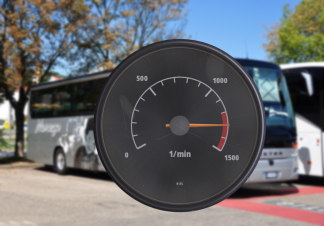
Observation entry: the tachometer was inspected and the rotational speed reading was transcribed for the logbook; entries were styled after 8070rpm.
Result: 1300rpm
